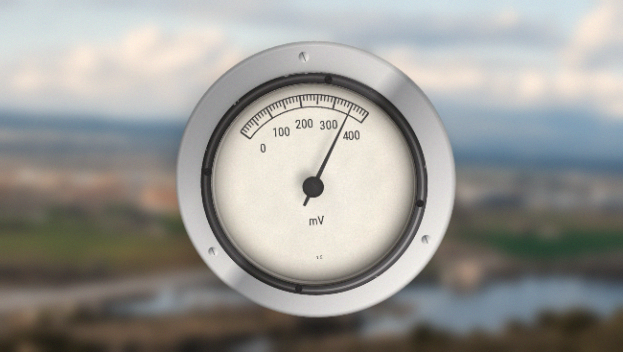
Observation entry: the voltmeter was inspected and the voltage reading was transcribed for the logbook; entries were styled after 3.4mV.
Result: 350mV
